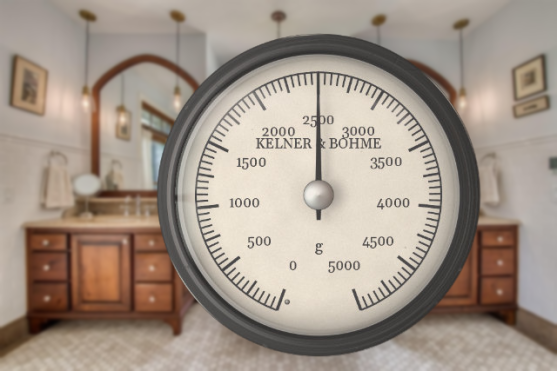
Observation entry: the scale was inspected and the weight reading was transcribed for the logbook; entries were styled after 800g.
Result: 2500g
